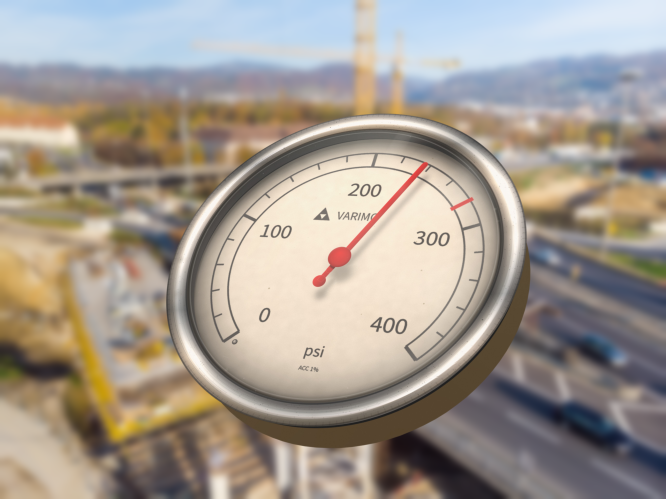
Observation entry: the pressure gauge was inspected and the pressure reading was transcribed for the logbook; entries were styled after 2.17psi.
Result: 240psi
